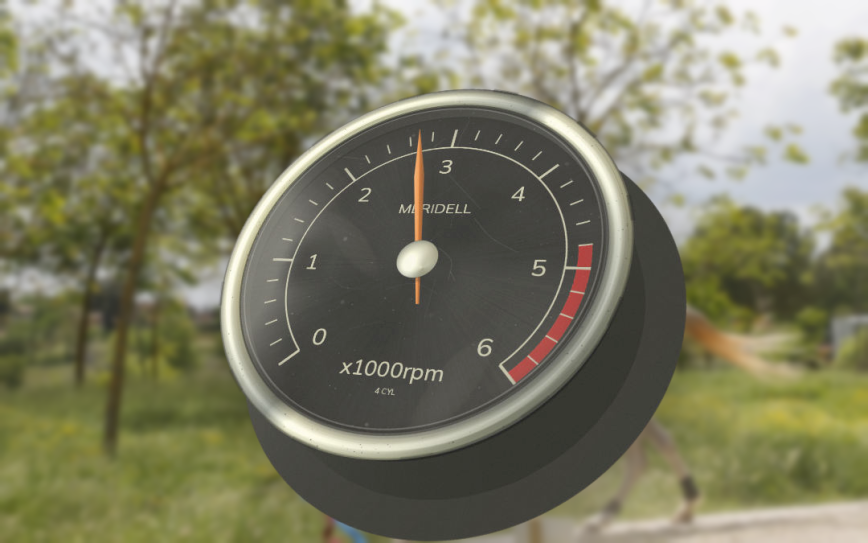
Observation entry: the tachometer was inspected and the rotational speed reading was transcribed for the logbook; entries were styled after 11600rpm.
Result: 2700rpm
